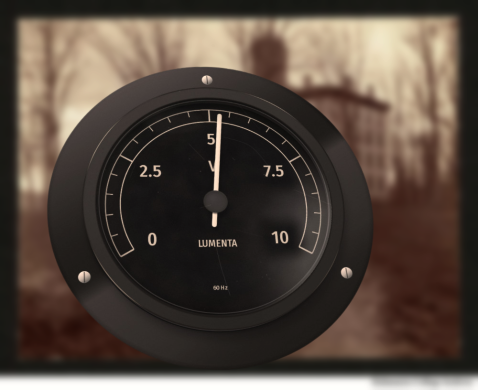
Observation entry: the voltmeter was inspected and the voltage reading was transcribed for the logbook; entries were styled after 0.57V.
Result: 5.25V
